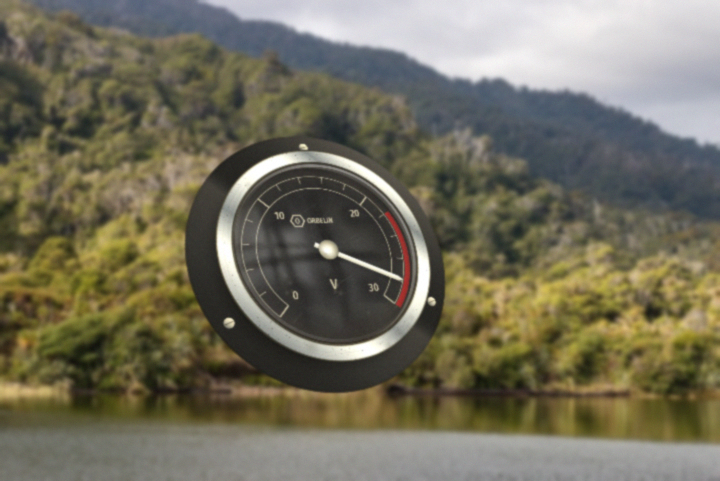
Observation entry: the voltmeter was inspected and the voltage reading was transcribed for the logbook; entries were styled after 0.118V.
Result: 28V
